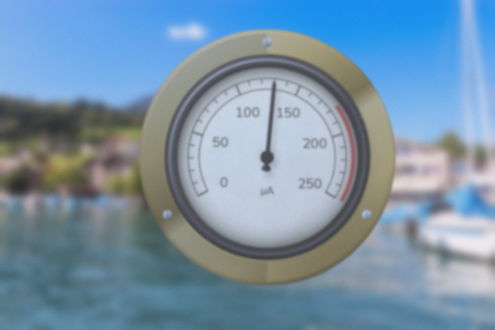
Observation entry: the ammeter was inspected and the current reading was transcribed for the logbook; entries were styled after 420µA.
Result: 130µA
